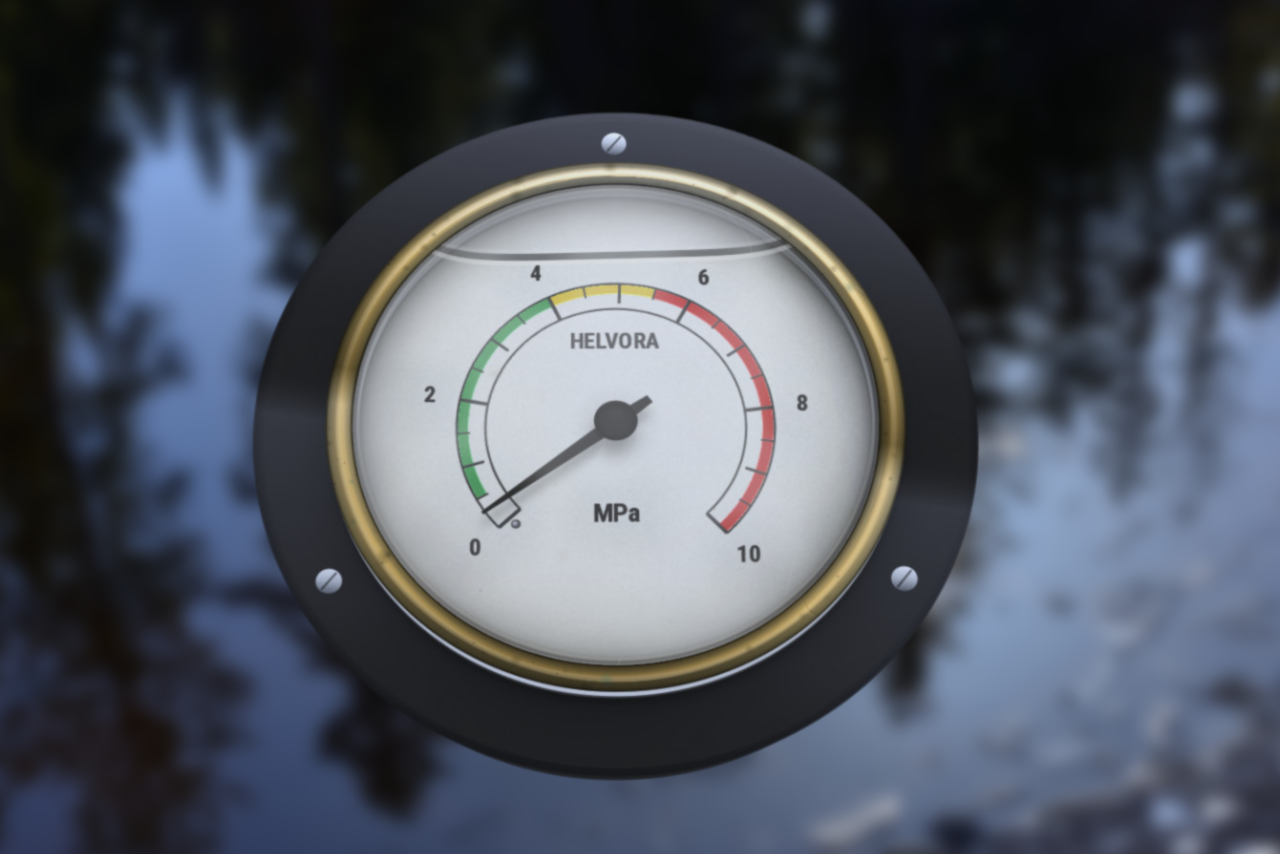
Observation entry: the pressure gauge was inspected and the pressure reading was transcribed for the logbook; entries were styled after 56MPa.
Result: 0.25MPa
